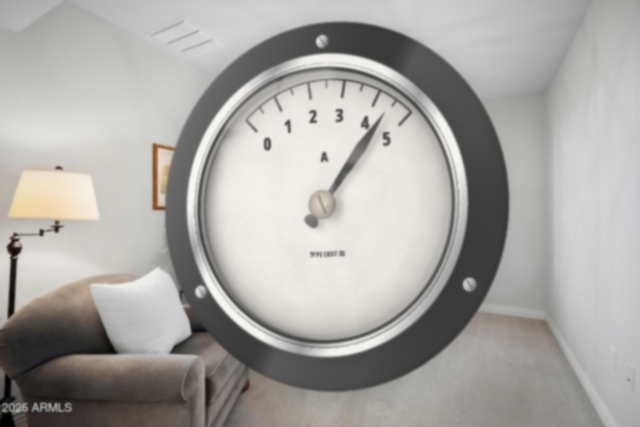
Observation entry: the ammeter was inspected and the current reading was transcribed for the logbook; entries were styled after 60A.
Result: 4.5A
